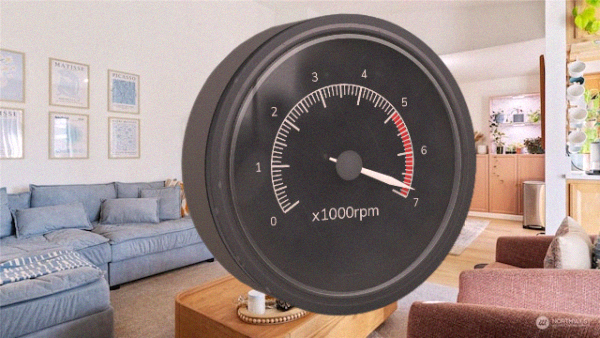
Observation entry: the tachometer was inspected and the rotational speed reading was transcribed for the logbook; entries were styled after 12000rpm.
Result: 6800rpm
